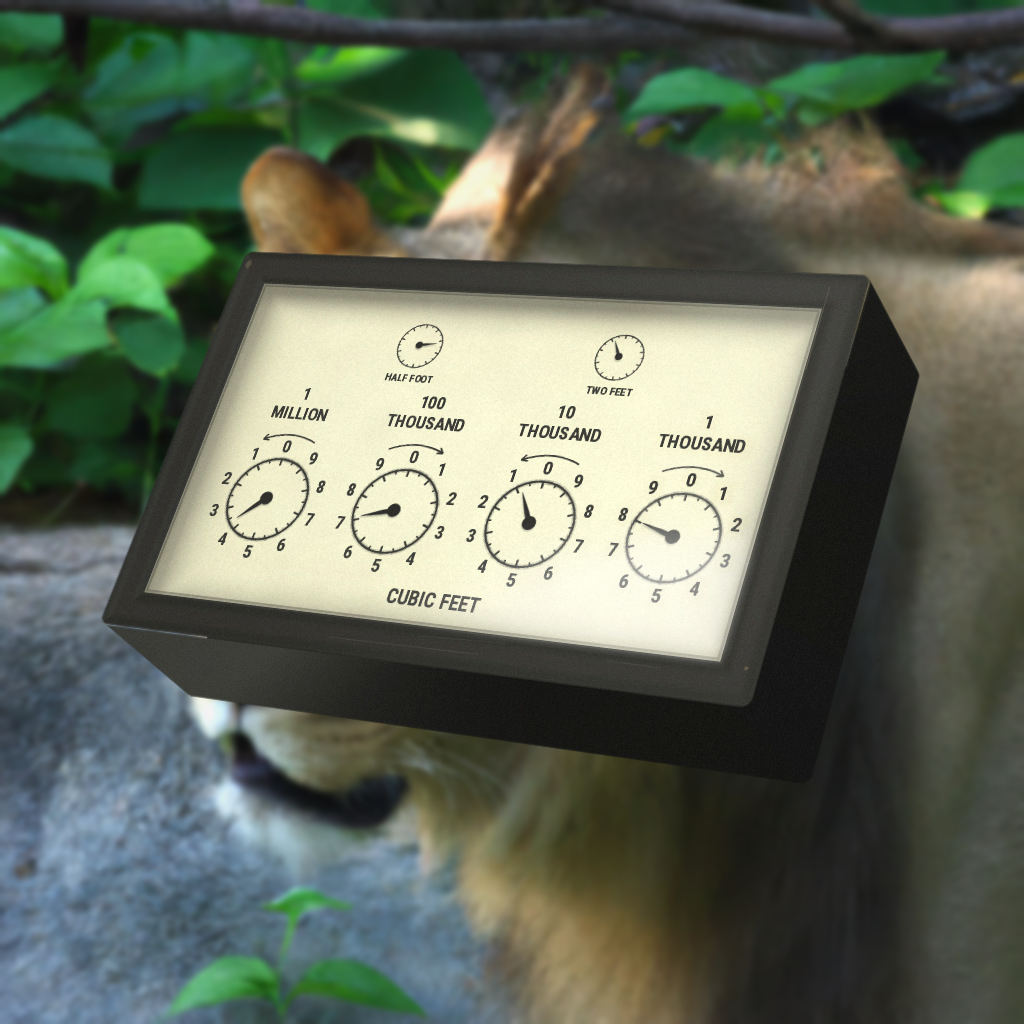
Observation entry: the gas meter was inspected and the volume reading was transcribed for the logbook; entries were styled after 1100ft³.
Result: 370800ft³
